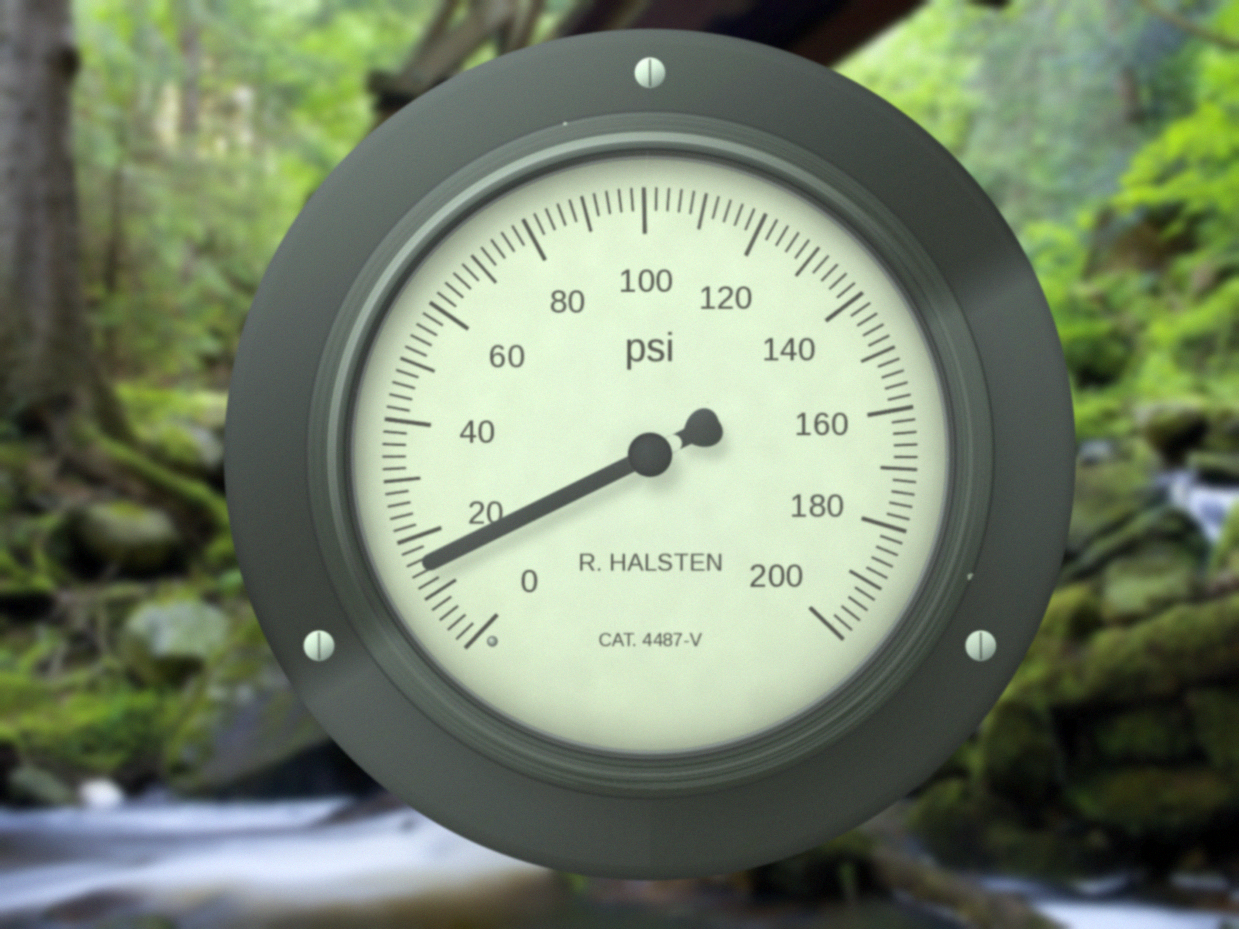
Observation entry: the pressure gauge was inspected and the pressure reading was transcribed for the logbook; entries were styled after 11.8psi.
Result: 15psi
